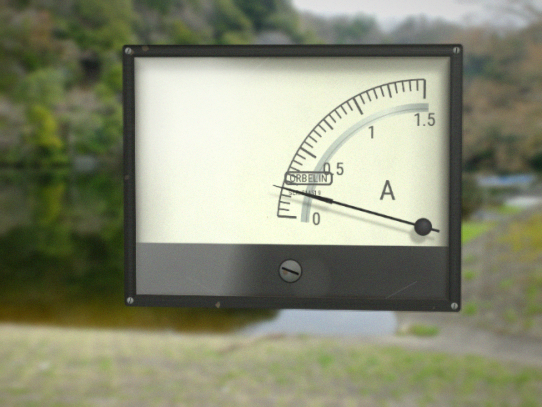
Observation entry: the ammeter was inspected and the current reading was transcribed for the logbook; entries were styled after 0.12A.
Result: 0.2A
